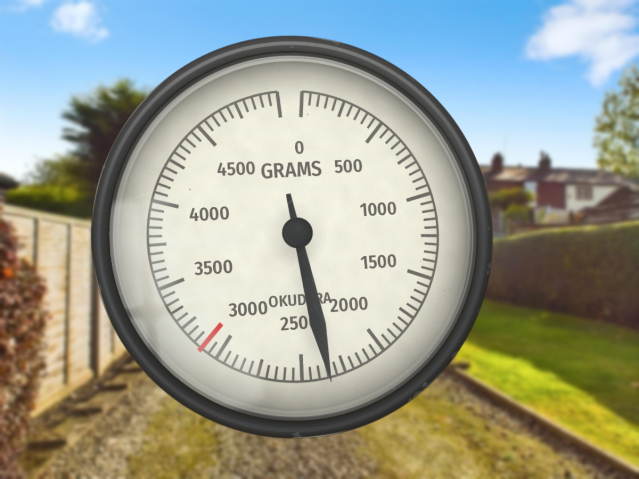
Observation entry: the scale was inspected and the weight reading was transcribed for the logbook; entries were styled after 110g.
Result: 2350g
